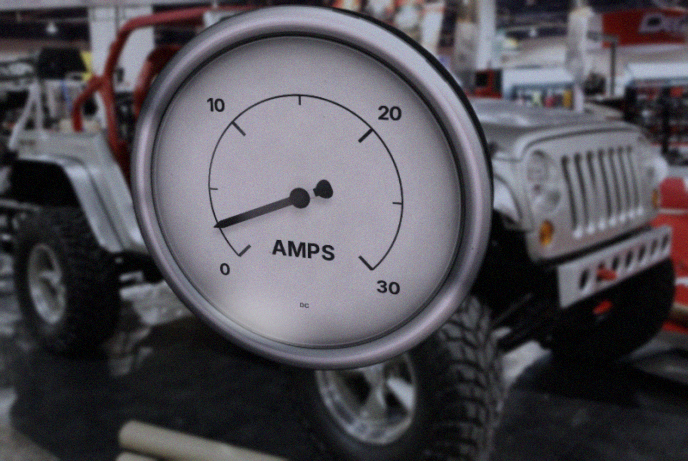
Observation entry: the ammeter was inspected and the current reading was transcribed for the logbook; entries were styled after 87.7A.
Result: 2.5A
